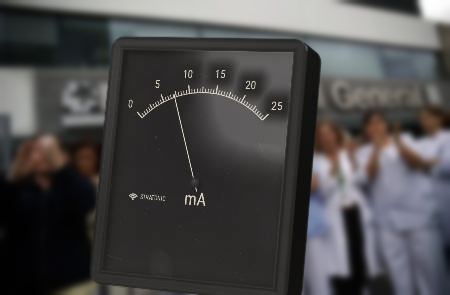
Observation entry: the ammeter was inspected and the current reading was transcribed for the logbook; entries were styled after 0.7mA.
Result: 7.5mA
